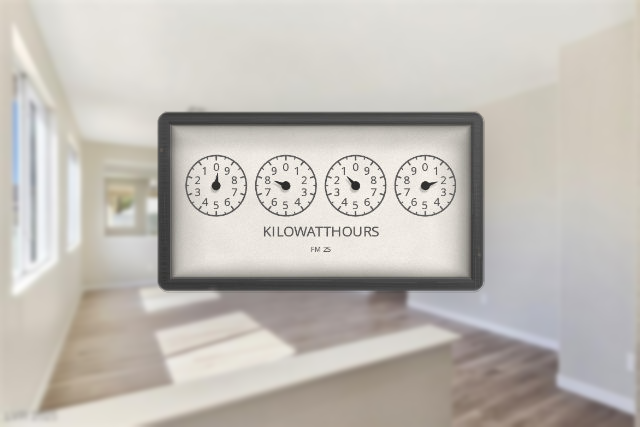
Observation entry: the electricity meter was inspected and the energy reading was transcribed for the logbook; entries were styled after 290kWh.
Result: 9812kWh
